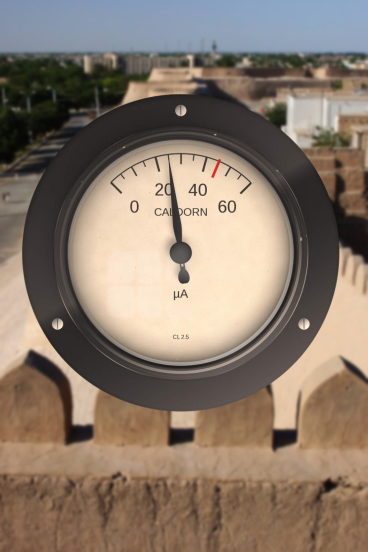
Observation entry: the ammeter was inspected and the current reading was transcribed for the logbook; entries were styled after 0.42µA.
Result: 25µA
